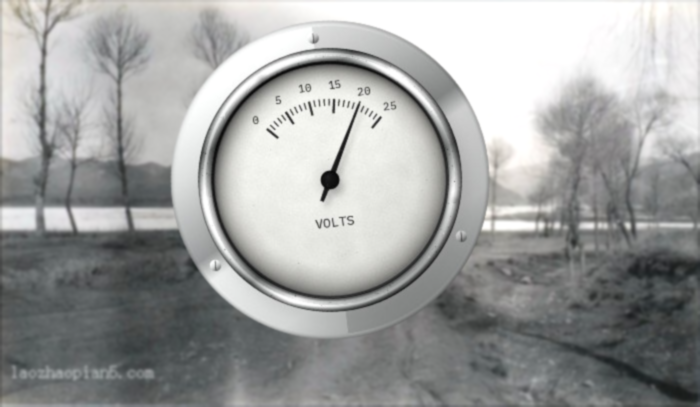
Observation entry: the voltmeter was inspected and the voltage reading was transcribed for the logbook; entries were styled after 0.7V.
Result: 20V
